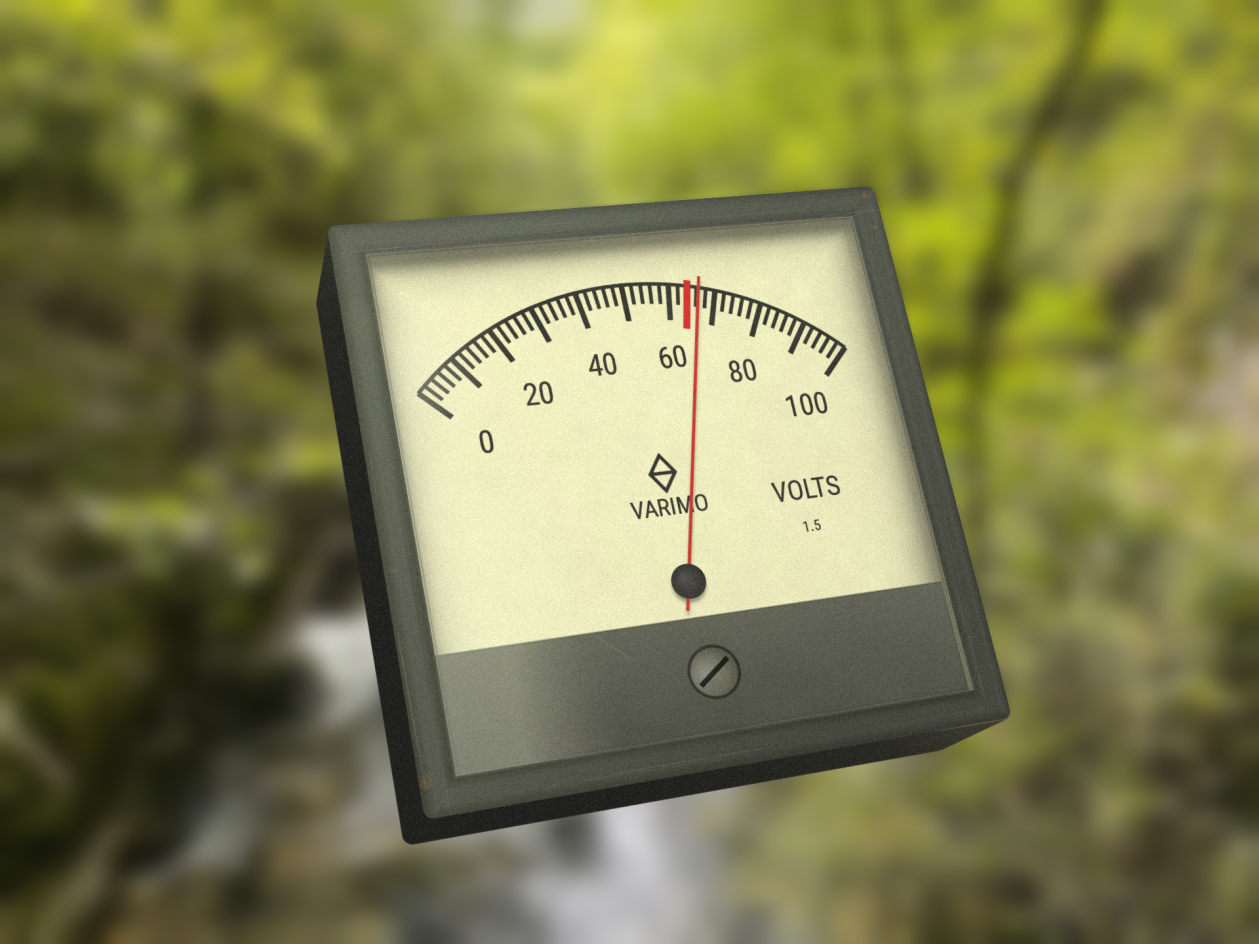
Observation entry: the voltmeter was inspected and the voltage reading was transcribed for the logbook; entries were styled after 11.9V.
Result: 66V
